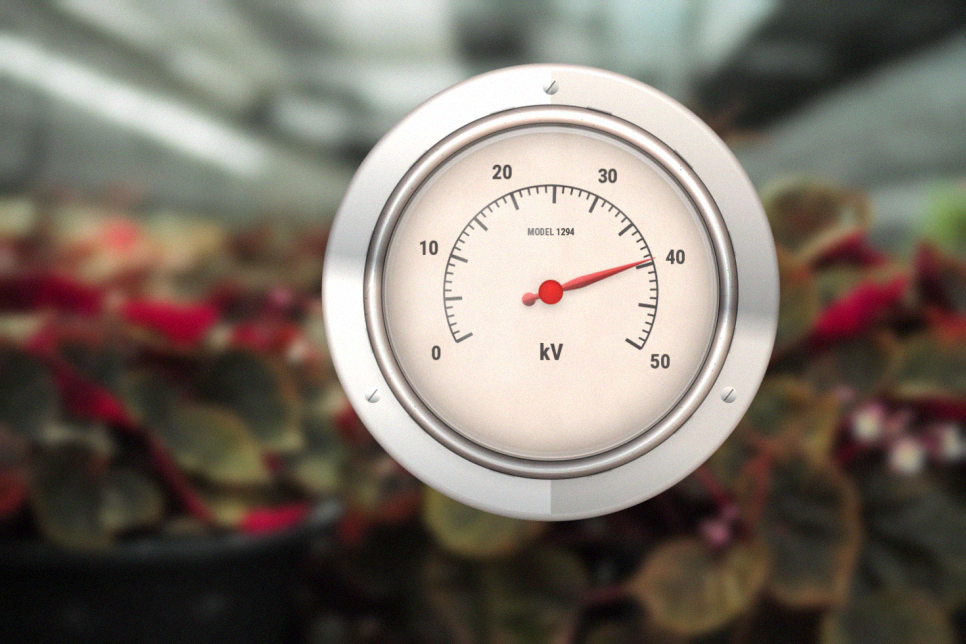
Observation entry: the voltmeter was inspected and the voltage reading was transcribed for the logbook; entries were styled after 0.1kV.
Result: 39.5kV
